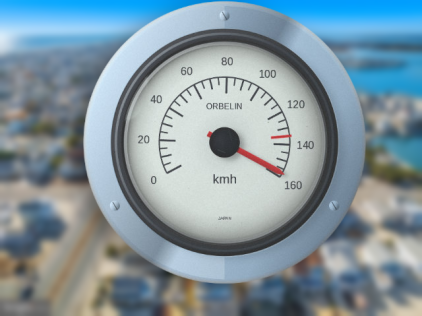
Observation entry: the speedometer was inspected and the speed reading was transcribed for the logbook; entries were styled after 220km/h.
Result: 157.5km/h
